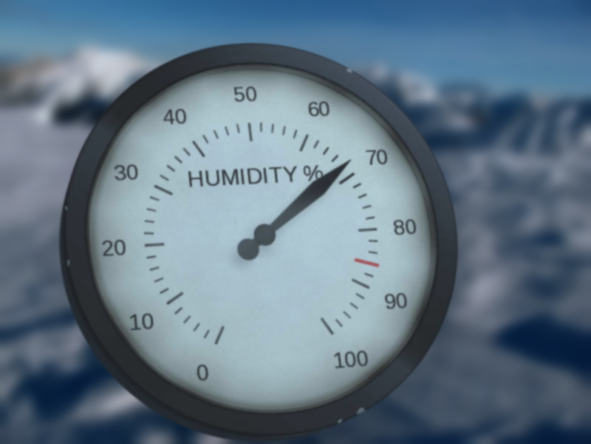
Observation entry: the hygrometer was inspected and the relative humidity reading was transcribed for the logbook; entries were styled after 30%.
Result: 68%
